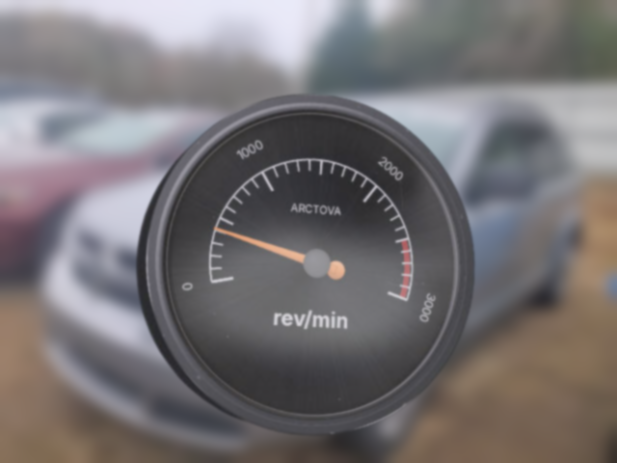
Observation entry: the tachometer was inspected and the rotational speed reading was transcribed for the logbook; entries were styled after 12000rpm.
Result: 400rpm
